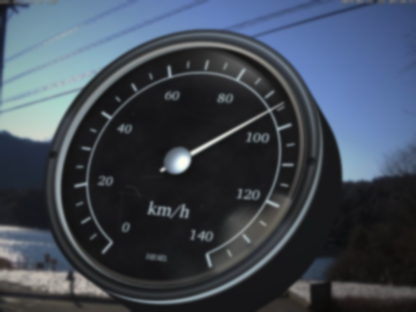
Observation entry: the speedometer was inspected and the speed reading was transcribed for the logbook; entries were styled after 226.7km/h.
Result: 95km/h
